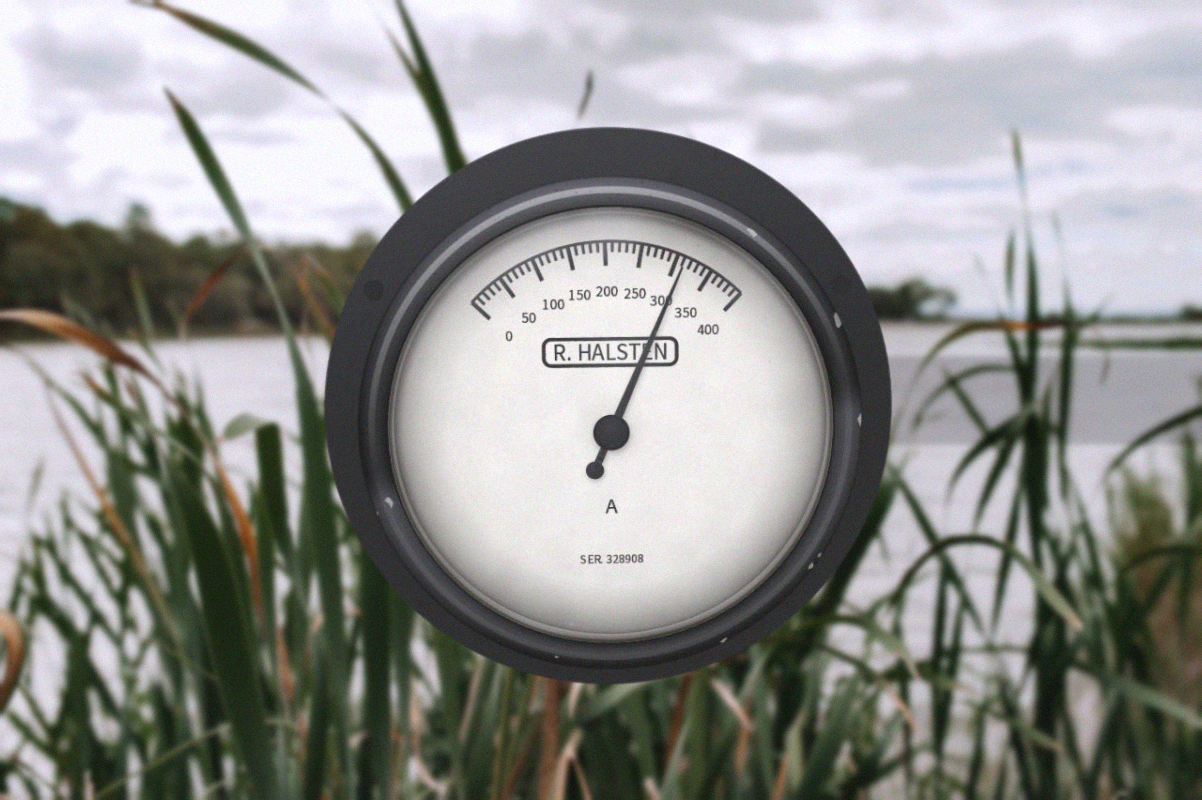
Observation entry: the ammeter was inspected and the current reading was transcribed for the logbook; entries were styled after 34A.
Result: 310A
